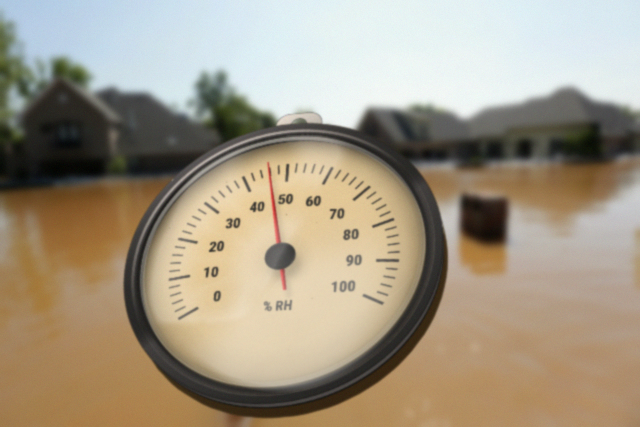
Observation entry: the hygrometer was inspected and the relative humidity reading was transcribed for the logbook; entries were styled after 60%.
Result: 46%
